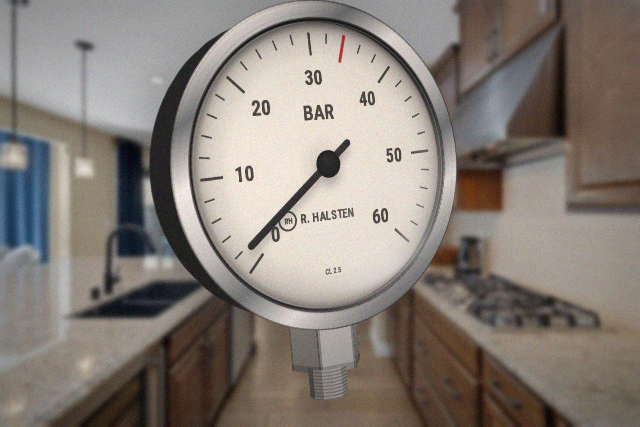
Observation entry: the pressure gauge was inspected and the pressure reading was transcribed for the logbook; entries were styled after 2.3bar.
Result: 2bar
